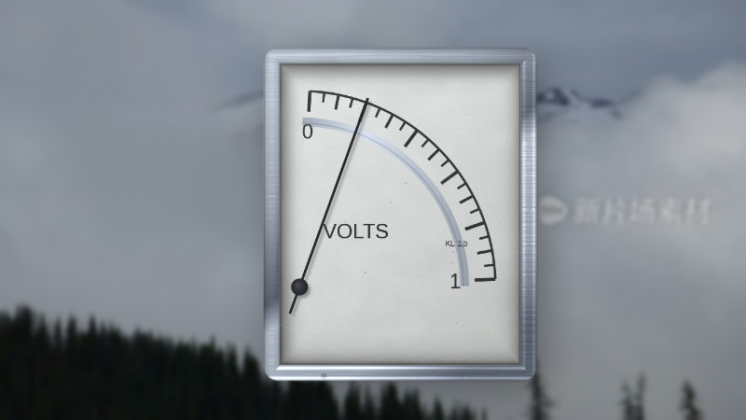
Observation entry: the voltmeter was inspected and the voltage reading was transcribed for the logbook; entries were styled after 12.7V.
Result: 0.2V
